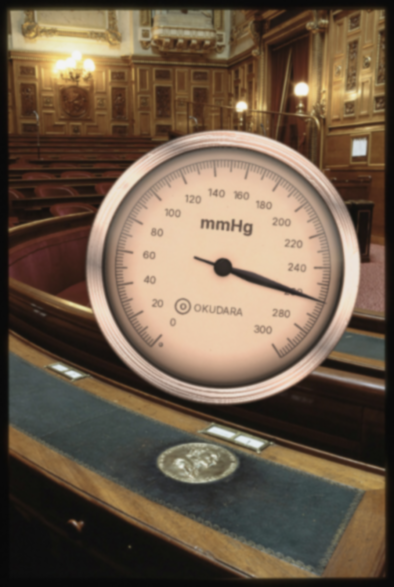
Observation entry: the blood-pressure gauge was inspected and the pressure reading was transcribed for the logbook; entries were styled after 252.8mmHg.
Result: 260mmHg
